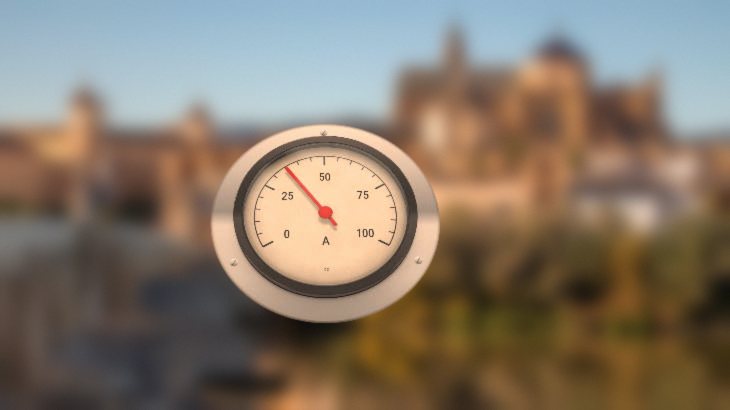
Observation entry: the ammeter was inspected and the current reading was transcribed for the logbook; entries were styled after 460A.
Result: 35A
